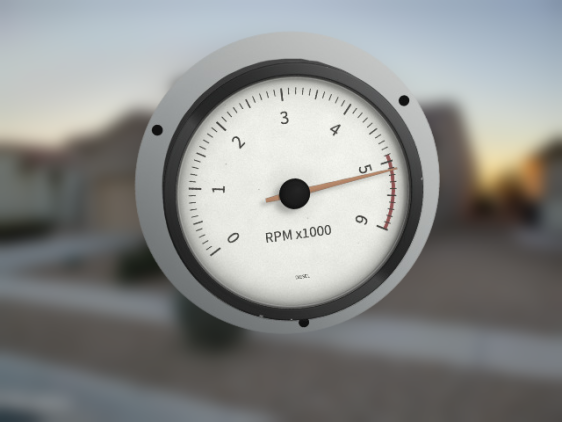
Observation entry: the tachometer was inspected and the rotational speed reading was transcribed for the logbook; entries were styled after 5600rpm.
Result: 5100rpm
